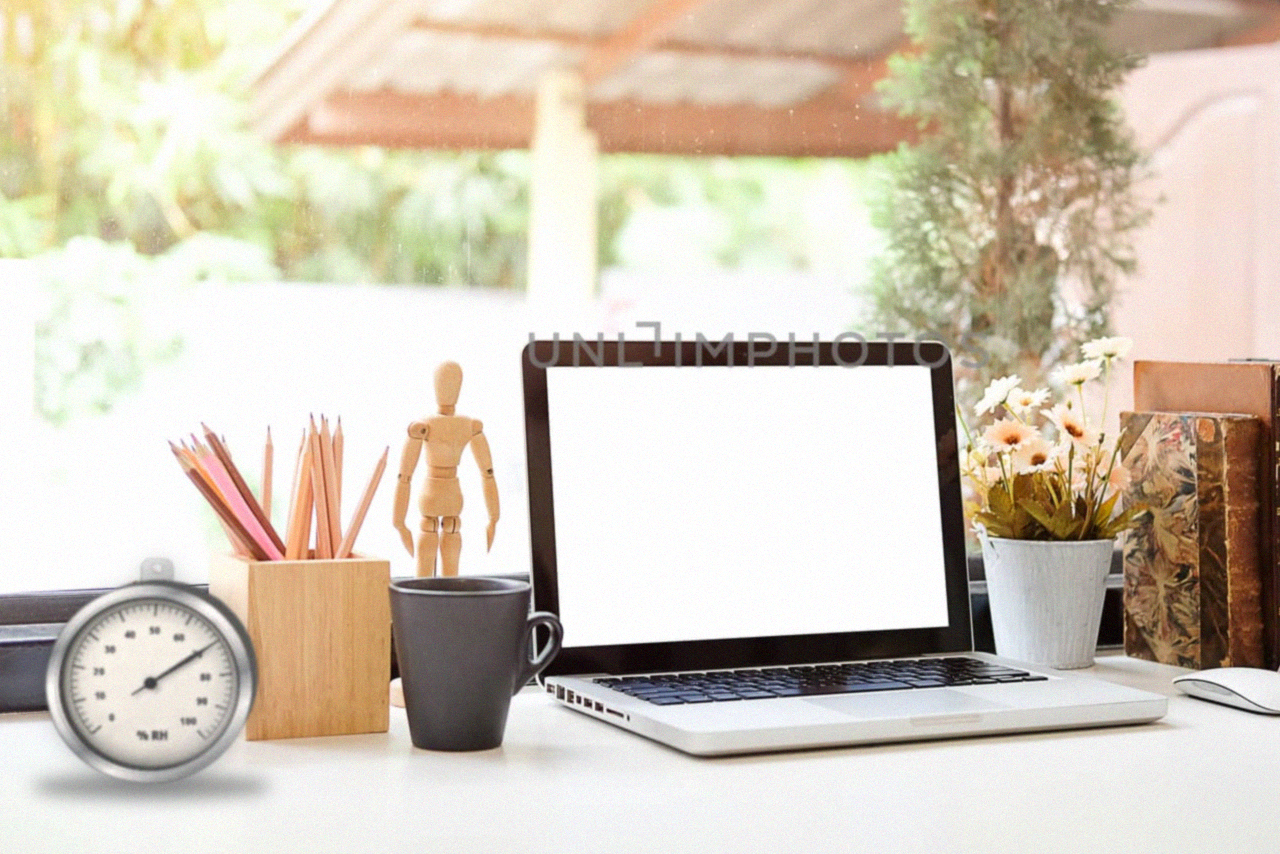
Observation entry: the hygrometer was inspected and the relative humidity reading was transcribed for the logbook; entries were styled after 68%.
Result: 70%
